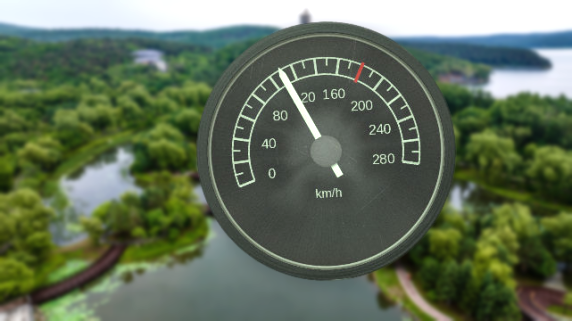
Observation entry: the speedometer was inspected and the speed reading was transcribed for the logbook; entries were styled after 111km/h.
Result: 110km/h
